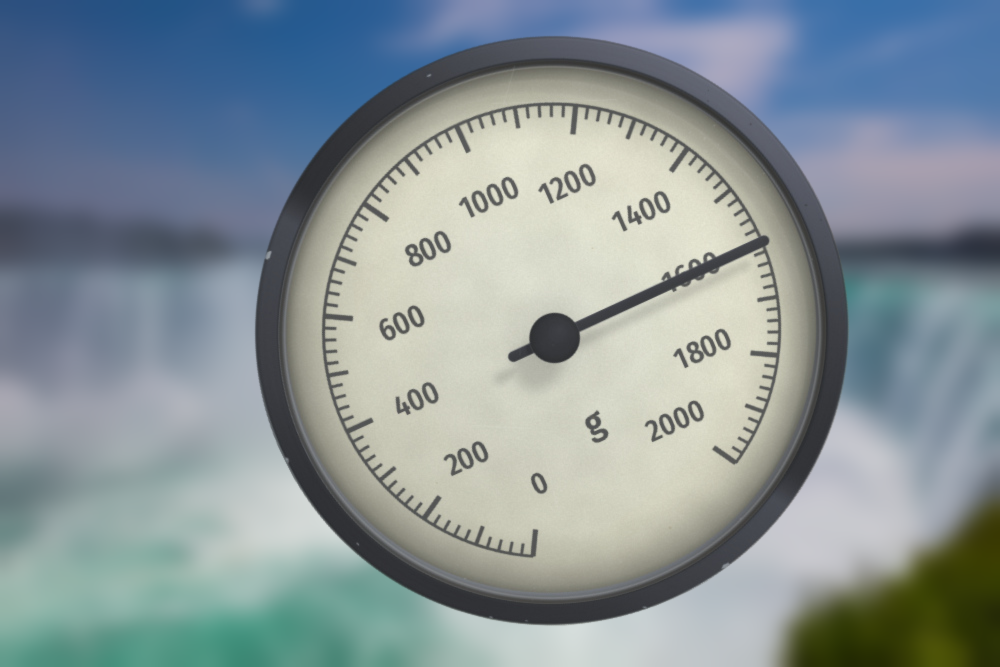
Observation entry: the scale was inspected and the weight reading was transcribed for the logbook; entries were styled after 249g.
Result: 1600g
